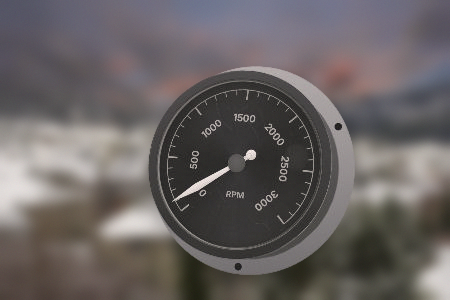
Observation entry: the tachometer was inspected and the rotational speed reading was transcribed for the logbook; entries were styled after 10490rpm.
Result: 100rpm
